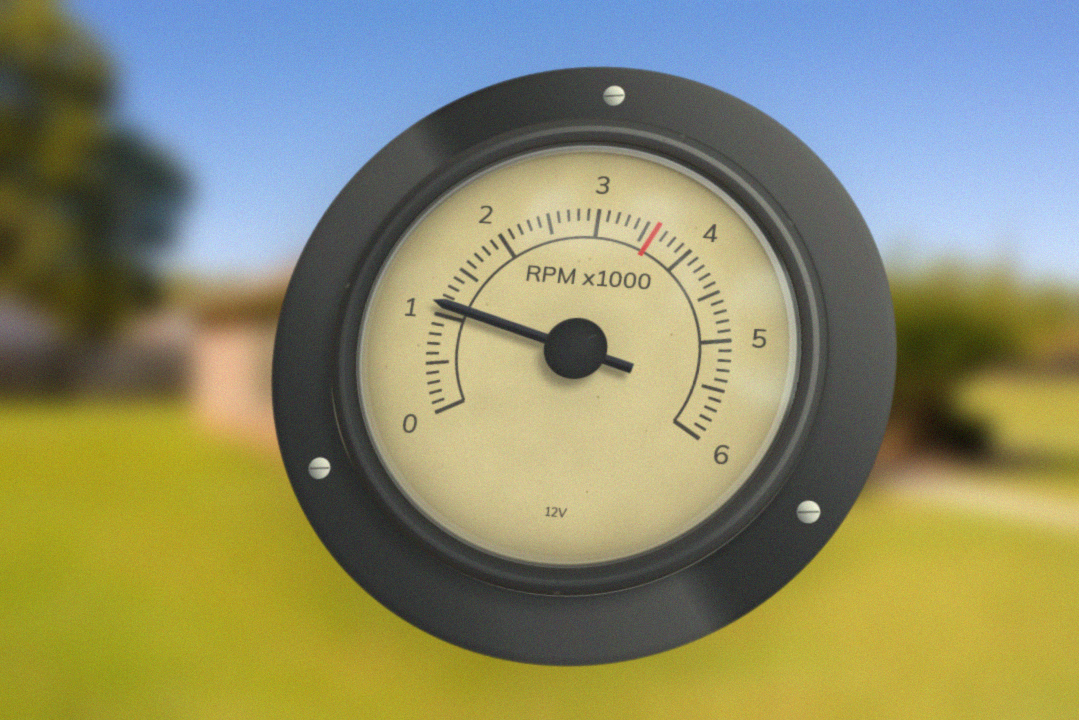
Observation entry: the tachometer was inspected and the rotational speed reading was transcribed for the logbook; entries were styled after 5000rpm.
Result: 1100rpm
